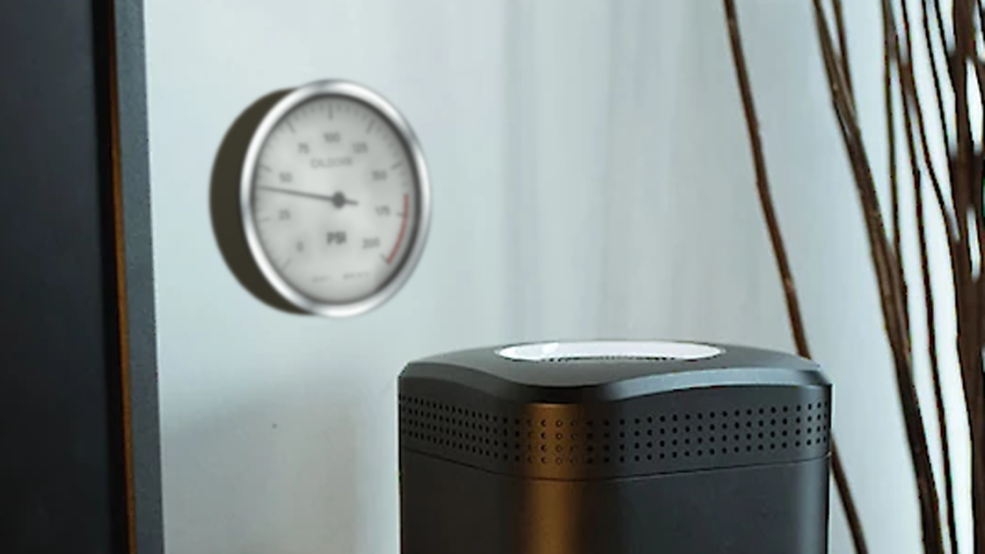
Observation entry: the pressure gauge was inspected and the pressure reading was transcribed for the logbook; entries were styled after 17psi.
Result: 40psi
